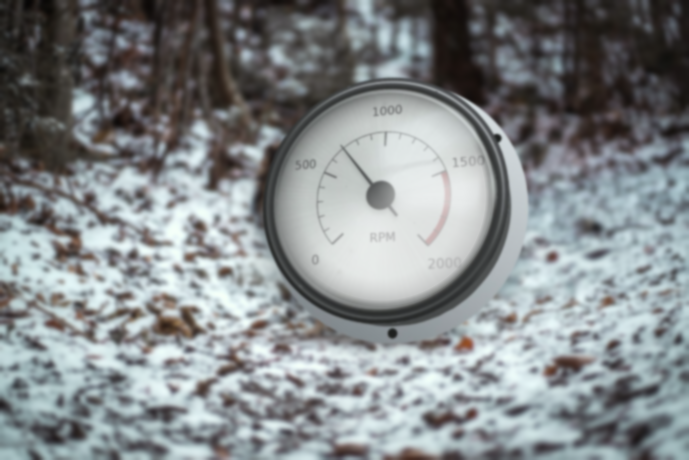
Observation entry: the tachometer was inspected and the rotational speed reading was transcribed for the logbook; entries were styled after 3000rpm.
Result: 700rpm
